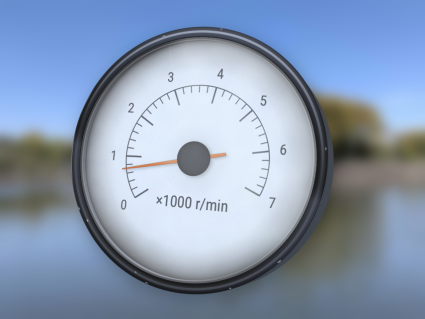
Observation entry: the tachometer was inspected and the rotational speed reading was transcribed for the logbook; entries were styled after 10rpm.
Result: 700rpm
